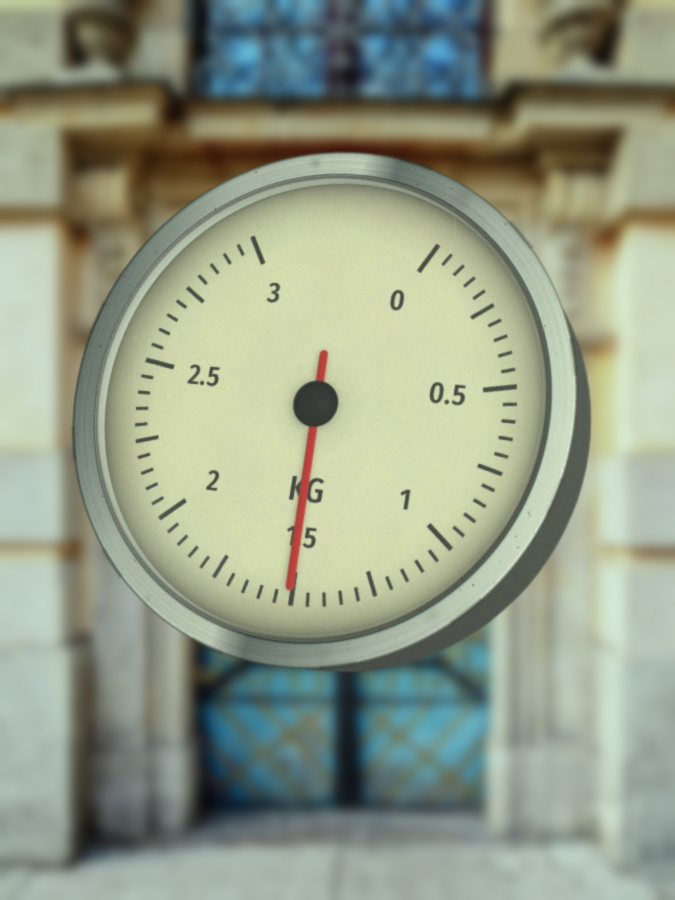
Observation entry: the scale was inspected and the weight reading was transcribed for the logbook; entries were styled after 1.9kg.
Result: 1.5kg
